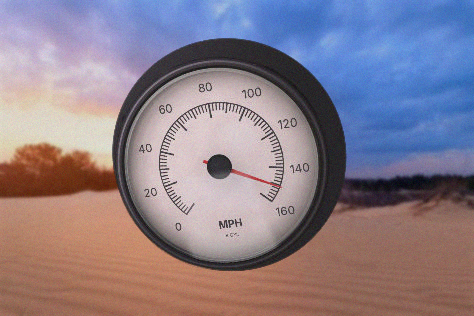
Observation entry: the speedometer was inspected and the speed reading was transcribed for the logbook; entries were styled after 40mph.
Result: 150mph
